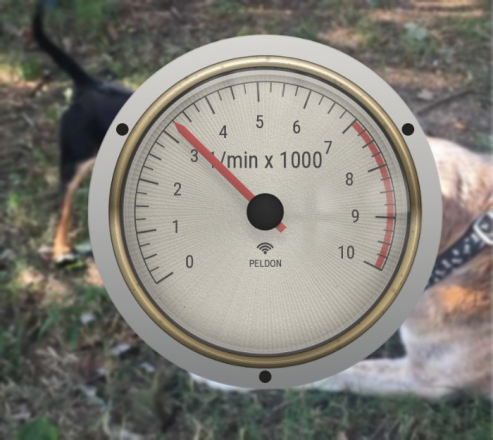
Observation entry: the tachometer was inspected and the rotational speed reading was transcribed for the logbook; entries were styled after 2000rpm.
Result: 3250rpm
